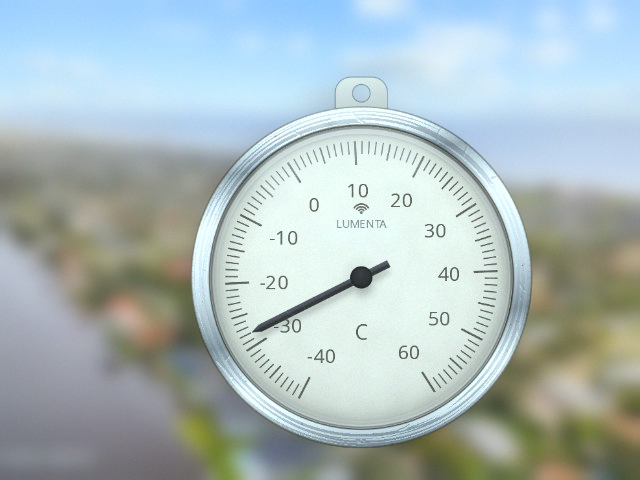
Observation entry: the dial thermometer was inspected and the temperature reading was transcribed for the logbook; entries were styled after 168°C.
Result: -28°C
